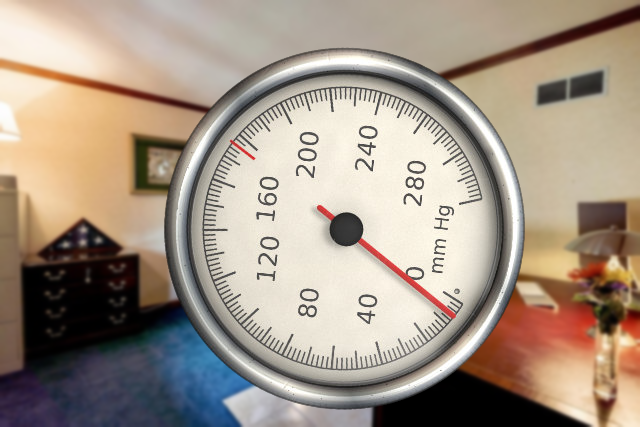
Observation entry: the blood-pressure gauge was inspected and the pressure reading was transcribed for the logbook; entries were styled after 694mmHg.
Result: 6mmHg
